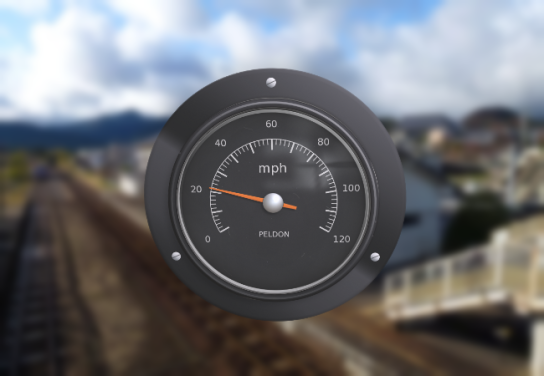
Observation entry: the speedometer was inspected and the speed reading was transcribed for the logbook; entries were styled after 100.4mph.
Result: 22mph
